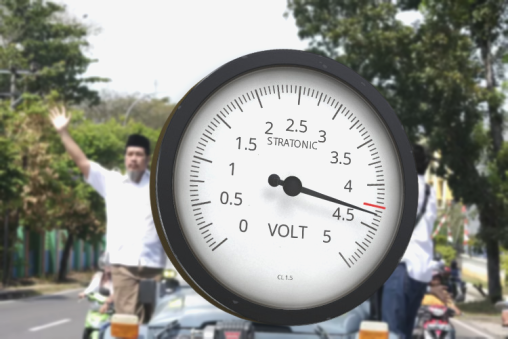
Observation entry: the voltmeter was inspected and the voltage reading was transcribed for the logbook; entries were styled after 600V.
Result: 4.35V
